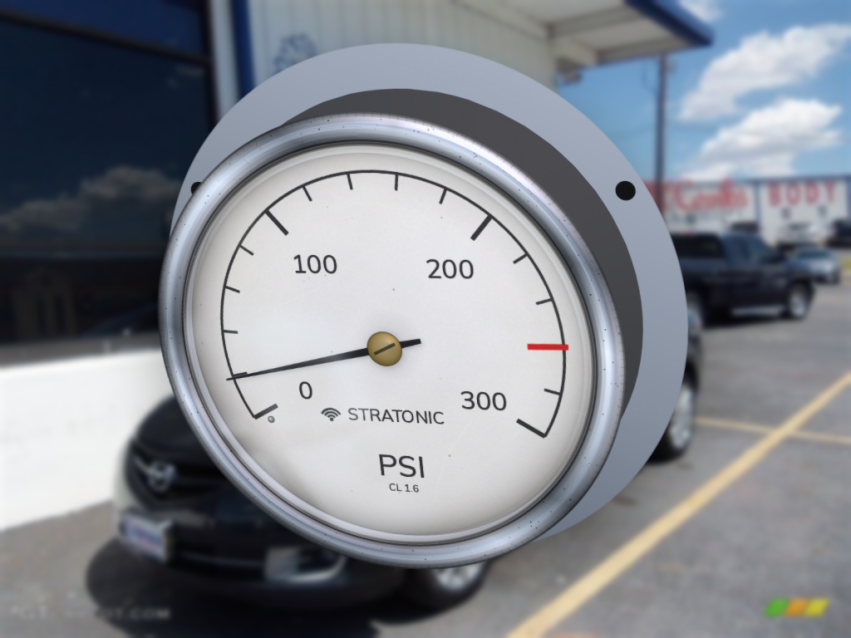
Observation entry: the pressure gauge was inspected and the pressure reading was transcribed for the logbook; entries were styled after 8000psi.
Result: 20psi
